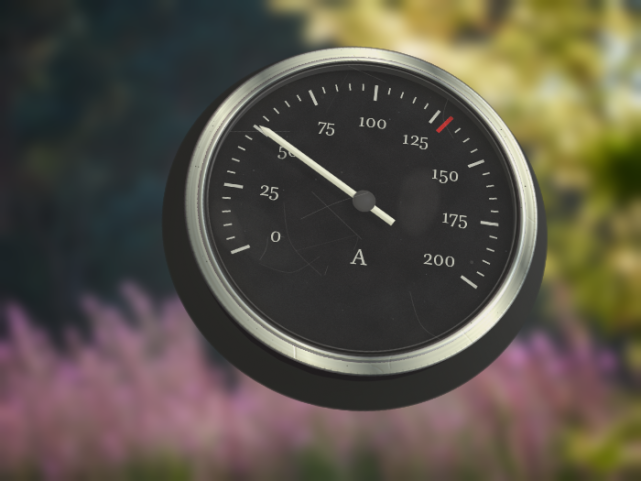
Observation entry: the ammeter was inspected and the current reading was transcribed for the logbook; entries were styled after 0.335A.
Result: 50A
